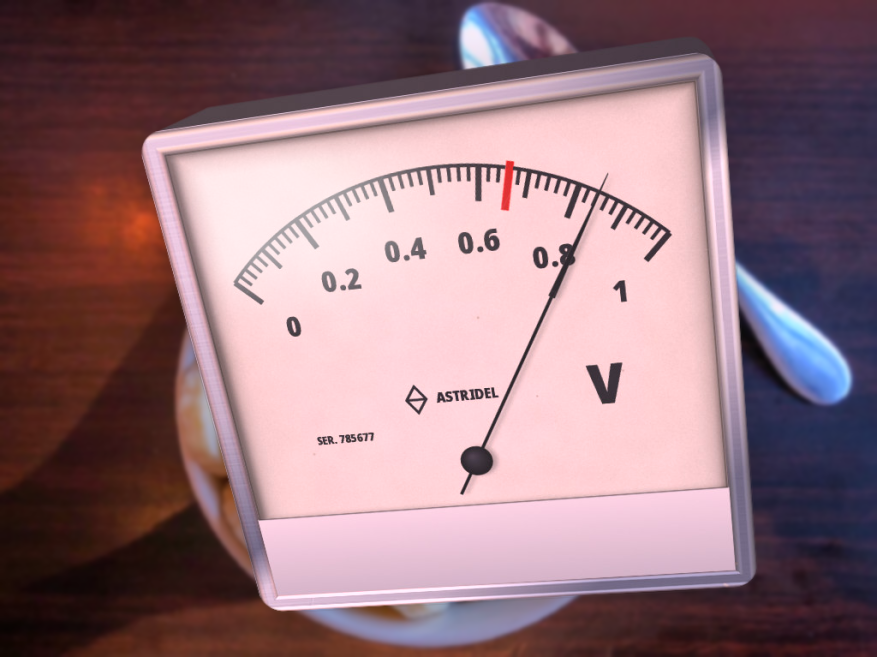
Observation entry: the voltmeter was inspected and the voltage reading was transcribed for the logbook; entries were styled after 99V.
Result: 0.84V
